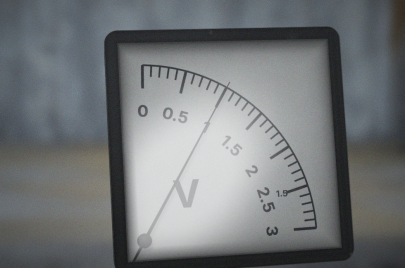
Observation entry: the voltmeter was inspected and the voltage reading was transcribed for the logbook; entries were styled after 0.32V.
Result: 1V
